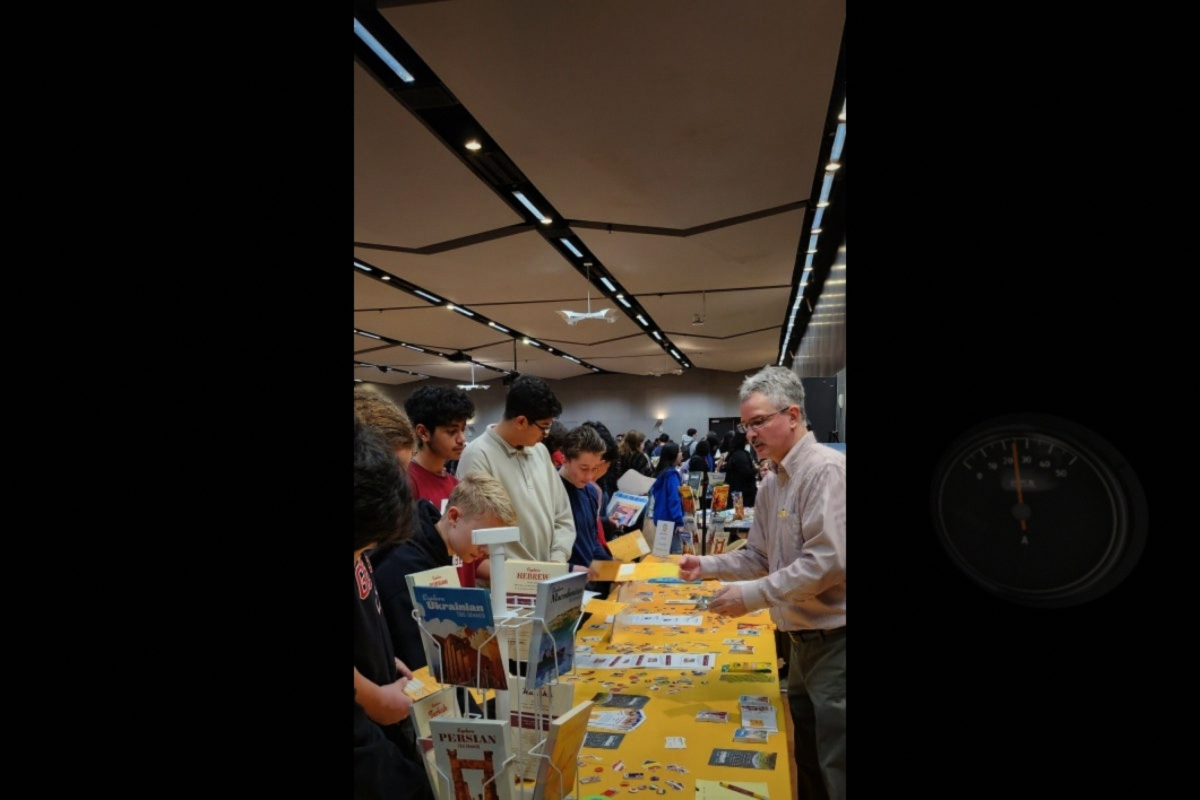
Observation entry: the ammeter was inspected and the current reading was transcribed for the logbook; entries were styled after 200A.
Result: 25A
